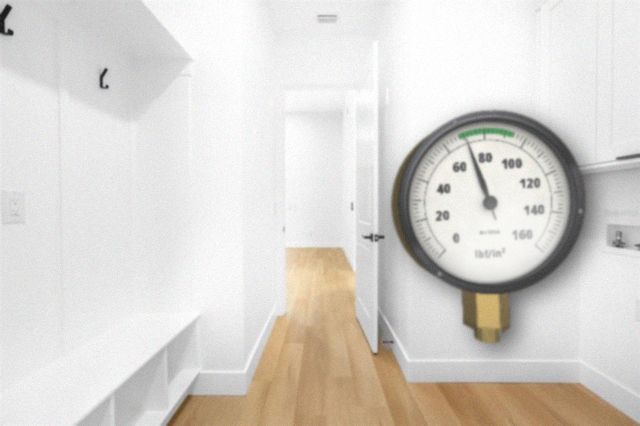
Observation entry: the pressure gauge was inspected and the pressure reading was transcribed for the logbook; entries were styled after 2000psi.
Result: 70psi
